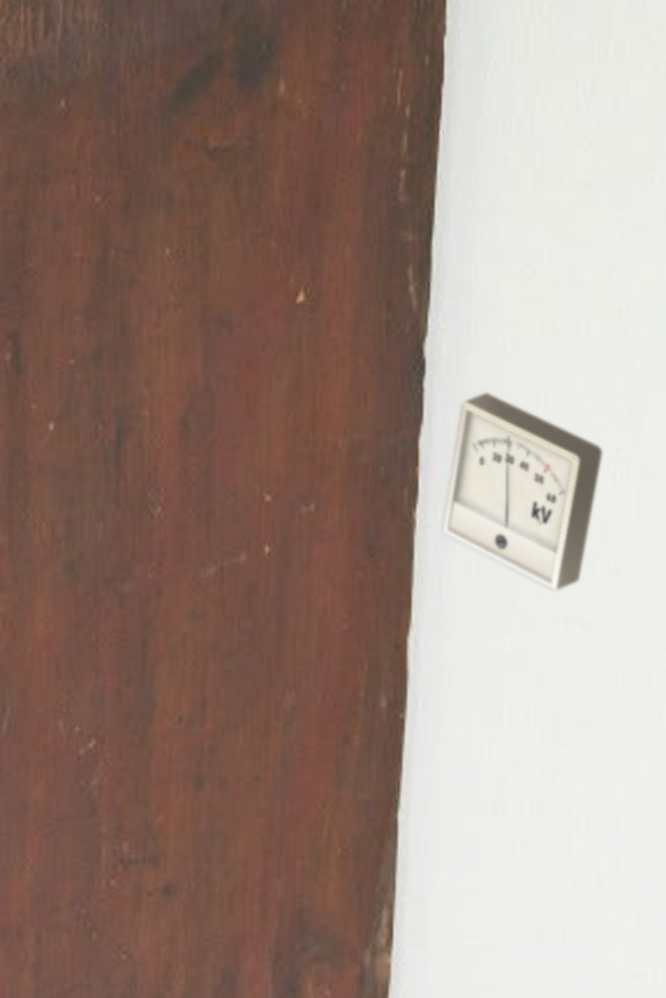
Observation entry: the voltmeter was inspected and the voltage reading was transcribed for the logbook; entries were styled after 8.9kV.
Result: 30kV
